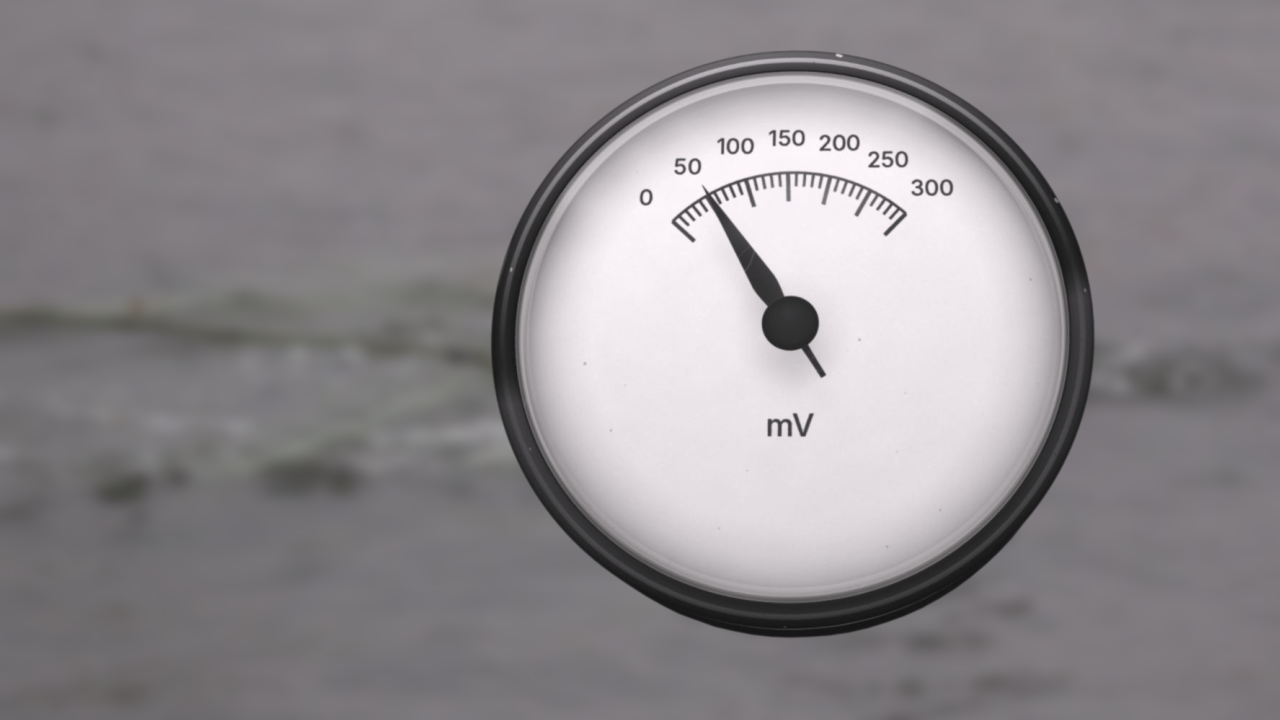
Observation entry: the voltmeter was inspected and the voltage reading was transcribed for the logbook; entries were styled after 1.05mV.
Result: 50mV
